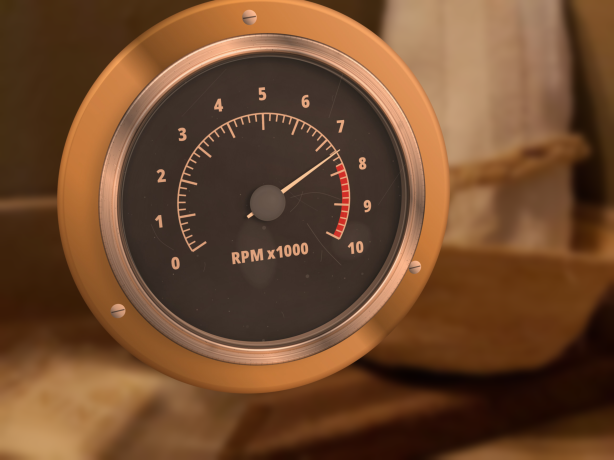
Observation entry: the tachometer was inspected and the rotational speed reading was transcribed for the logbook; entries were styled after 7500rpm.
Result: 7400rpm
